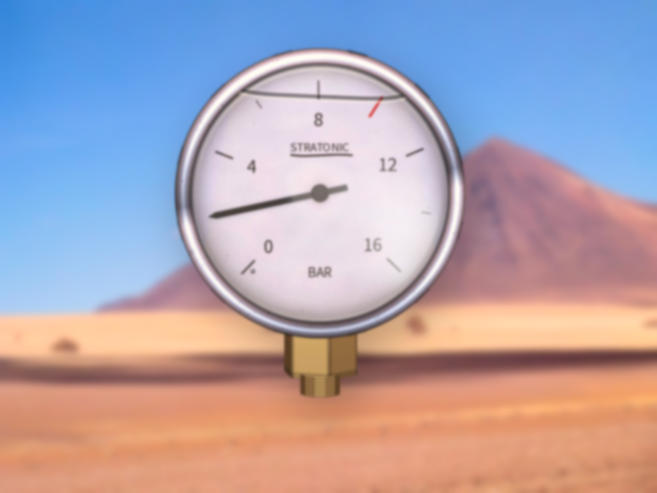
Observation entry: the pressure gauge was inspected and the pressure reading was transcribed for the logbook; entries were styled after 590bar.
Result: 2bar
